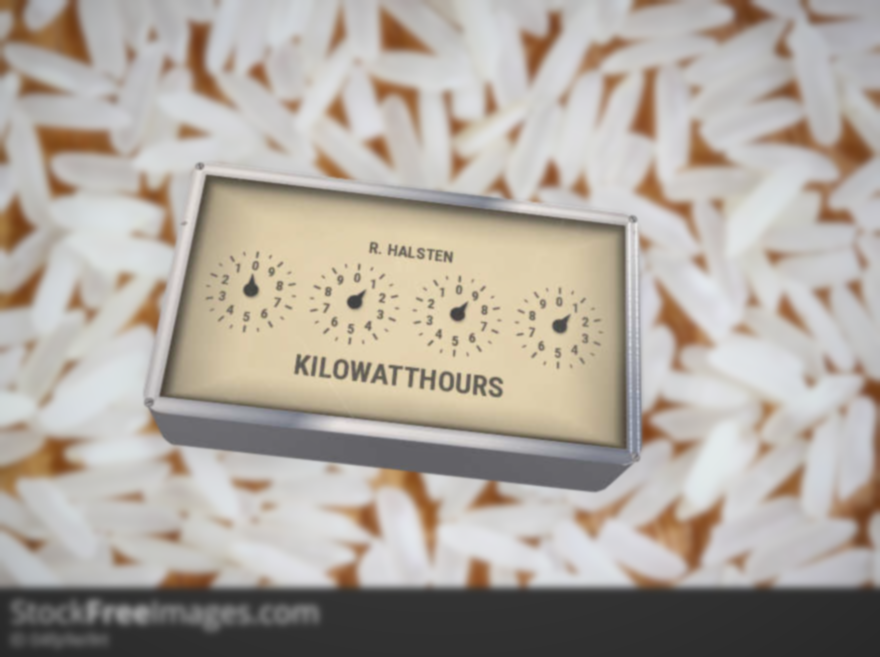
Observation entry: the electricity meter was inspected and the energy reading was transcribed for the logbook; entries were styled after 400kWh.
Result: 91kWh
